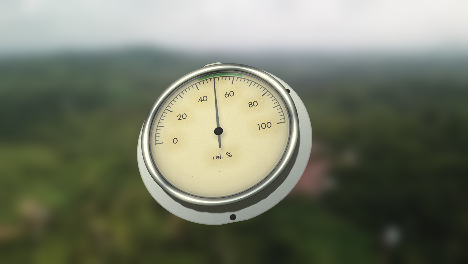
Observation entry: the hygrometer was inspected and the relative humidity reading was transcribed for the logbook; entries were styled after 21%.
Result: 50%
